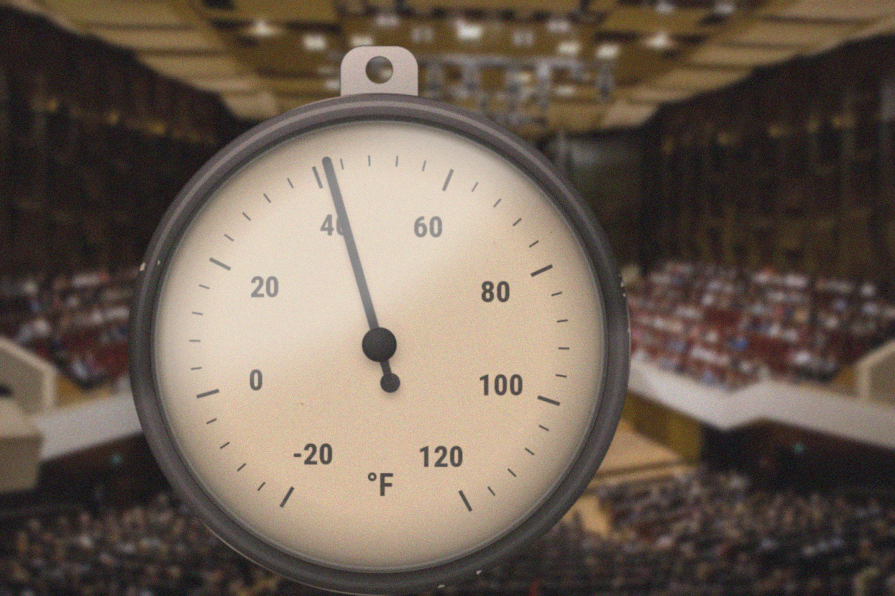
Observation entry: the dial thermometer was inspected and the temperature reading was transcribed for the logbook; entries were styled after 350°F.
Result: 42°F
